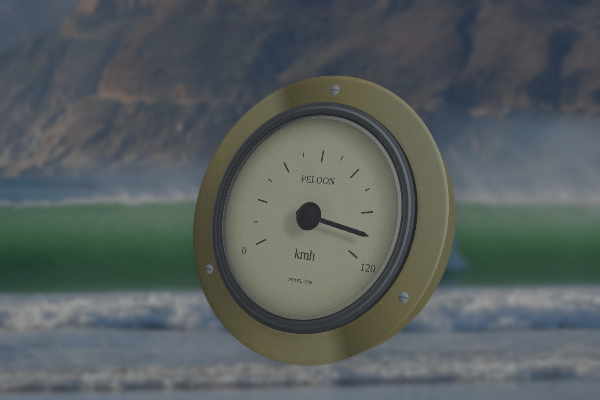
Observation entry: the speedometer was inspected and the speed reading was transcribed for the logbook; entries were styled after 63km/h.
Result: 110km/h
